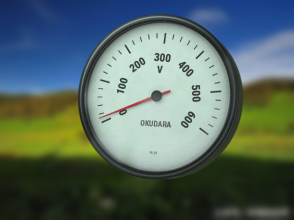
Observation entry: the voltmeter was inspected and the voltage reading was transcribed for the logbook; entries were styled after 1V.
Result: 10V
